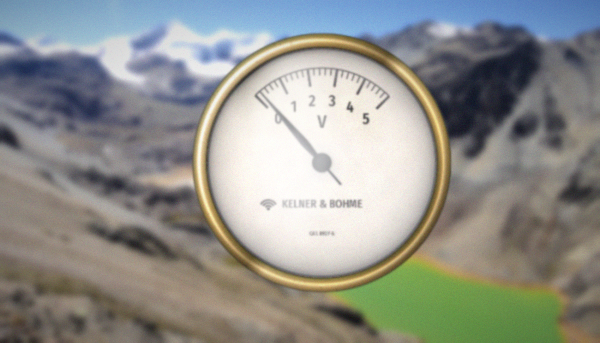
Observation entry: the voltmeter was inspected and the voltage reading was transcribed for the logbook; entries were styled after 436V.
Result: 0.2V
